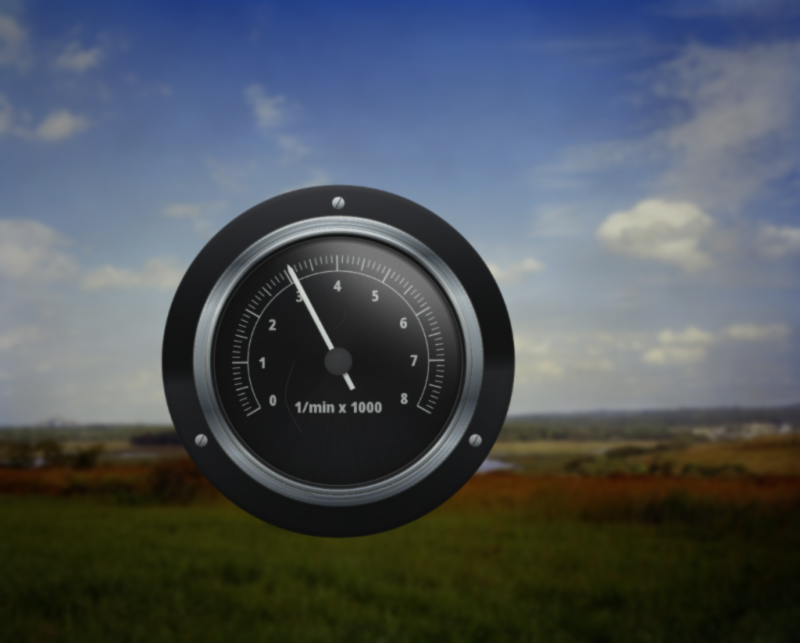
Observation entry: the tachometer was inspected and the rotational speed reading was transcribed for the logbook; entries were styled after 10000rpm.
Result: 3100rpm
